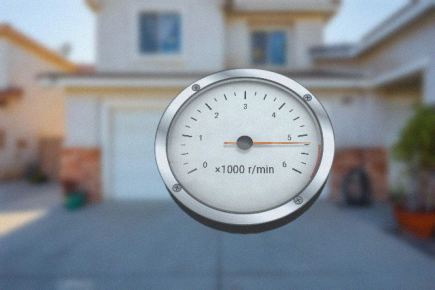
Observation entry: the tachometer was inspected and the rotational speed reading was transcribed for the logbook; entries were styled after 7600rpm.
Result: 5250rpm
